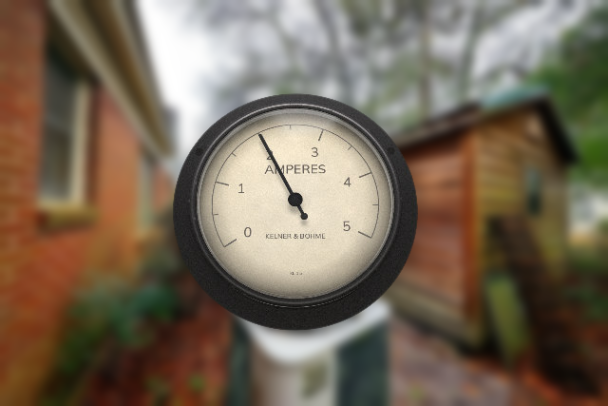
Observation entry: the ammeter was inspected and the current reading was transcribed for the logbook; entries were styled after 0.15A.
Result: 2A
